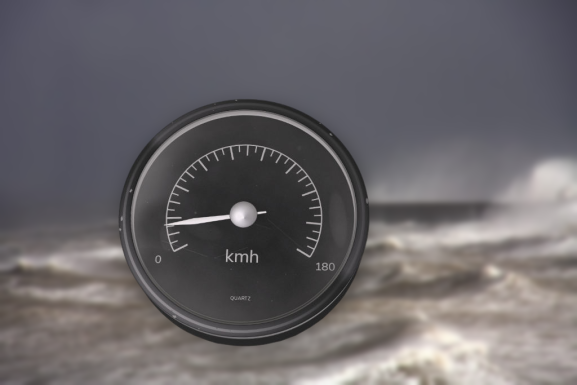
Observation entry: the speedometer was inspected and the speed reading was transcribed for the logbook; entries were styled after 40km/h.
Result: 15km/h
